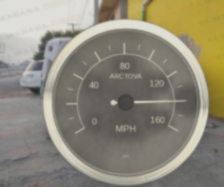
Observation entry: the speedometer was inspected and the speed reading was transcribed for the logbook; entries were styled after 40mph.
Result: 140mph
